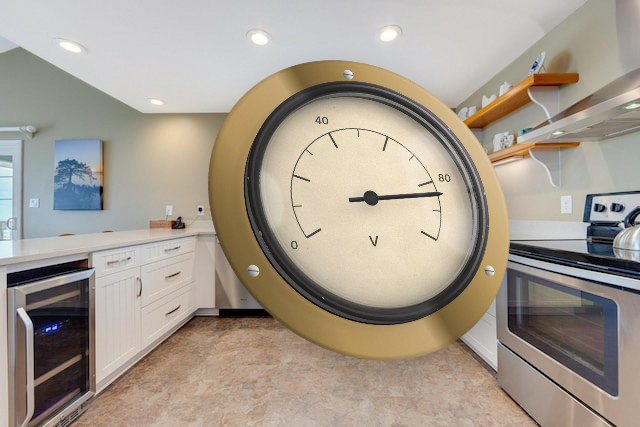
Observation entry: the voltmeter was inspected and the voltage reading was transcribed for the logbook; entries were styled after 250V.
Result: 85V
